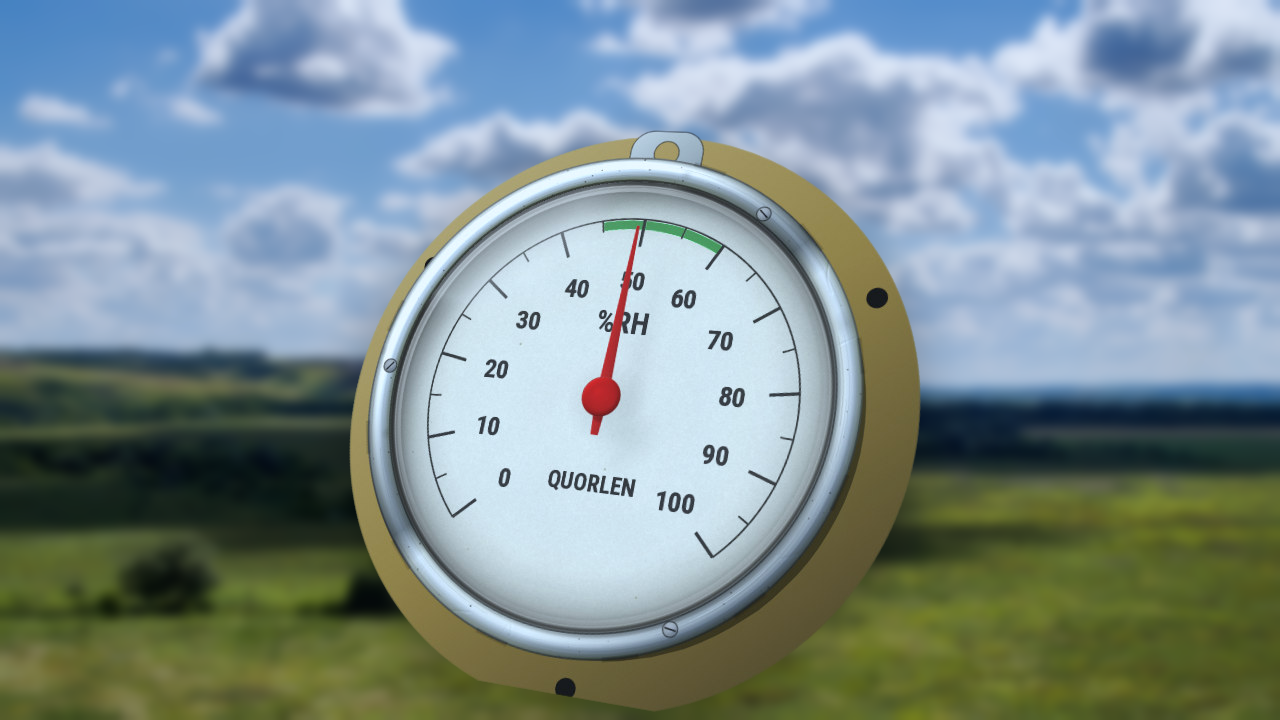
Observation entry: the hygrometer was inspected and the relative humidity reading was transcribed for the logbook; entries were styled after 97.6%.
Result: 50%
